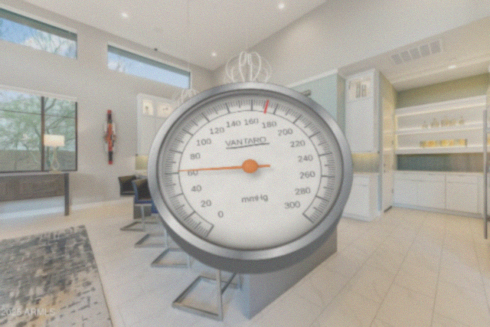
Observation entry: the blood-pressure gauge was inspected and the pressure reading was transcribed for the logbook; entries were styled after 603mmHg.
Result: 60mmHg
